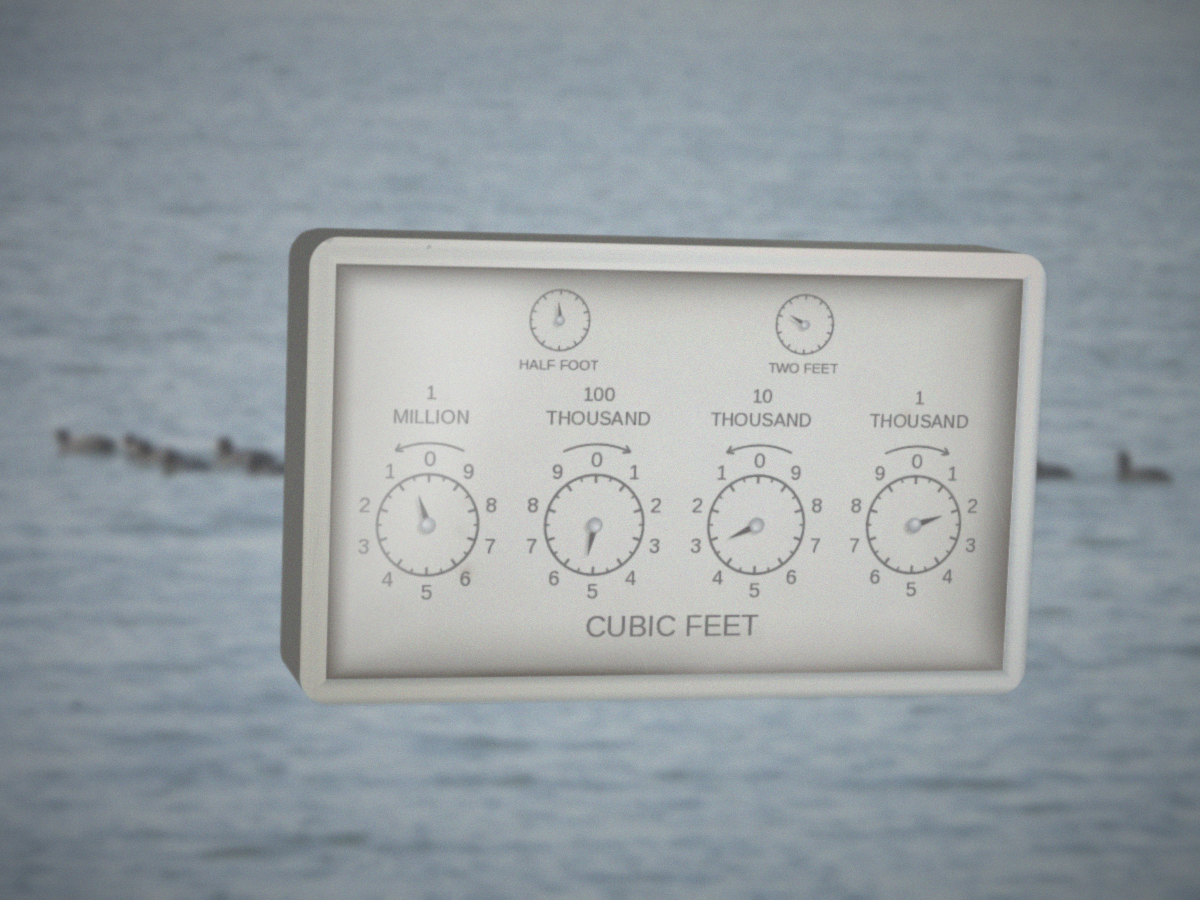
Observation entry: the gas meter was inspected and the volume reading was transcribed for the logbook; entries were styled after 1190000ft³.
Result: 53200ft³
